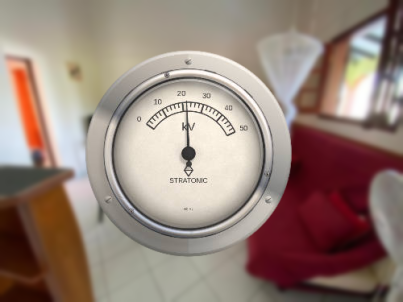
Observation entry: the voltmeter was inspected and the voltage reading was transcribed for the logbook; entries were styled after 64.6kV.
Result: 22kV
